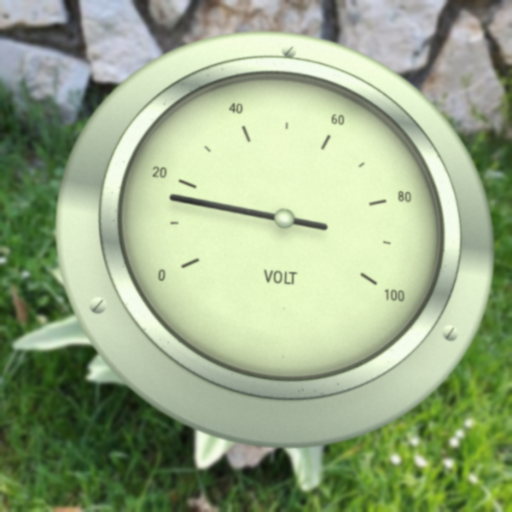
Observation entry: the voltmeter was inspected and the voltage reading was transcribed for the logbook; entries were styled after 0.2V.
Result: 15V
